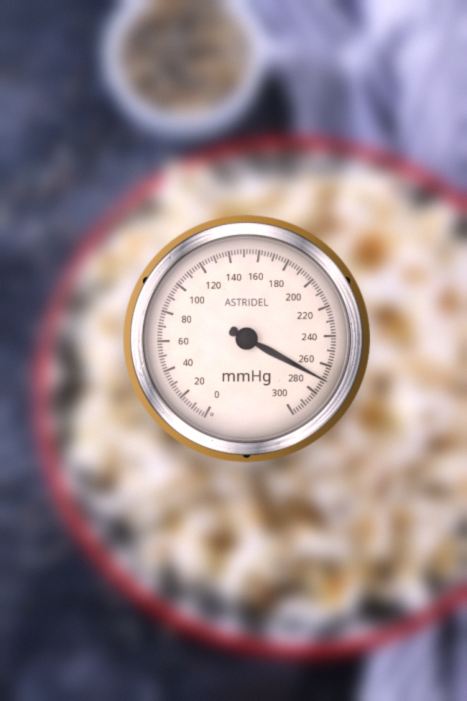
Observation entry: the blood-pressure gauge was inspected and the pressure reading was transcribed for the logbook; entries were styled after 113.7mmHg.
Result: 270mmHg
